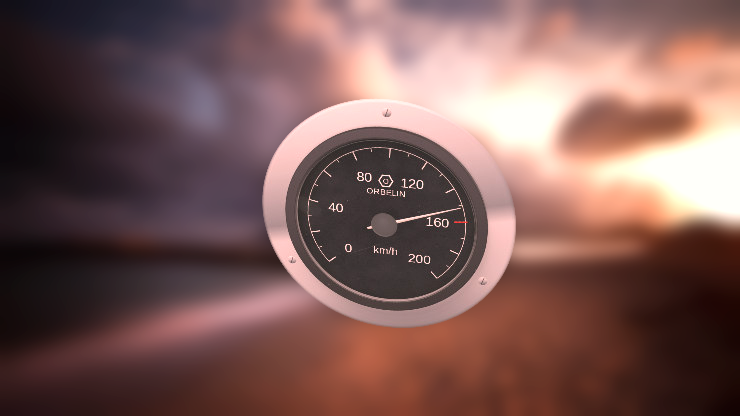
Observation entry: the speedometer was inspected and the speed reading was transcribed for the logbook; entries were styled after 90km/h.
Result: 150km/h
